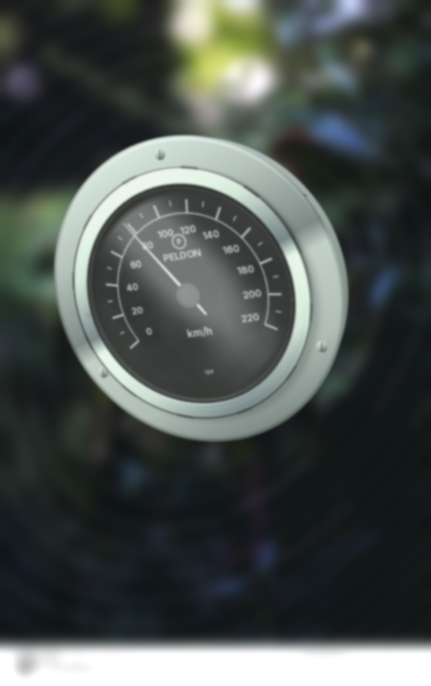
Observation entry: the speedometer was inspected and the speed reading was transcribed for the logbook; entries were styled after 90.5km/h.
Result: 80km/h
